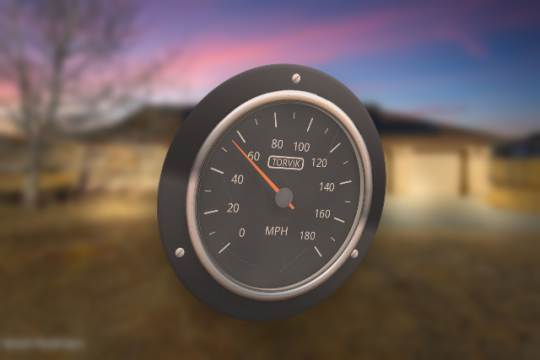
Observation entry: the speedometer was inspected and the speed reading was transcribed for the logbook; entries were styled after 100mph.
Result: 55mph
